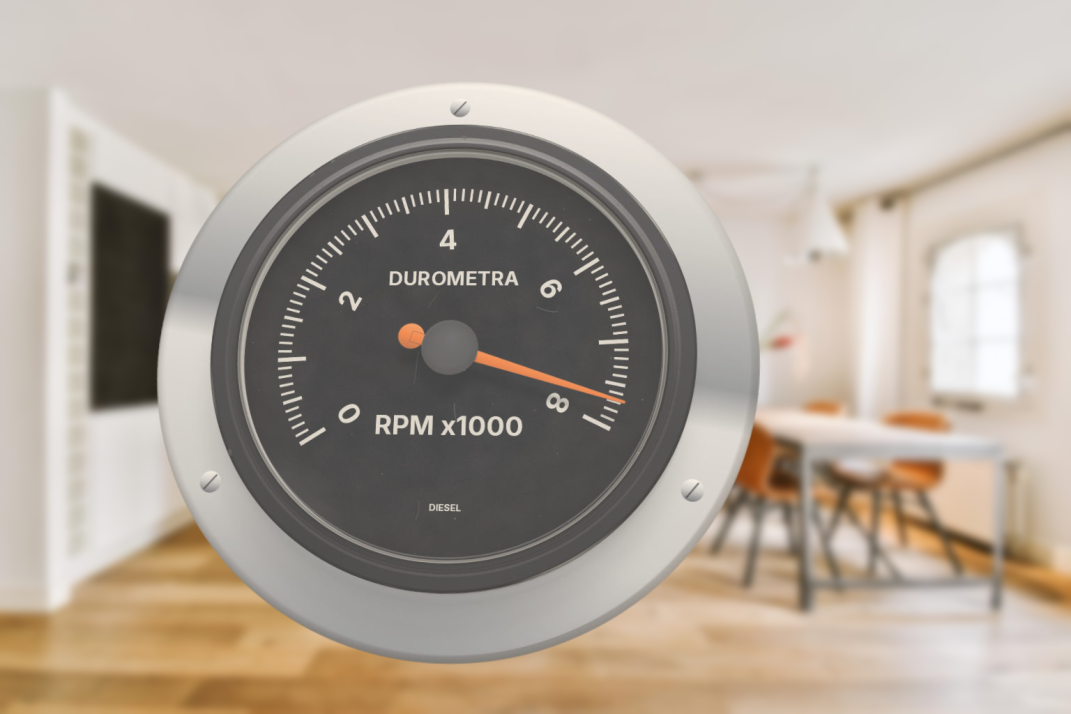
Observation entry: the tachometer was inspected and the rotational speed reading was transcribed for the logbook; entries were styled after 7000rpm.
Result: 7700rpm
